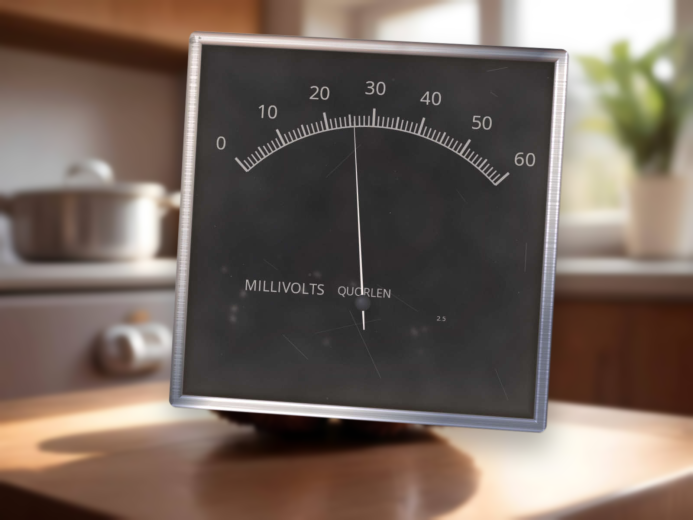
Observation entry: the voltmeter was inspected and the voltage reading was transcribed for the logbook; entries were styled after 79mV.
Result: 26mV
